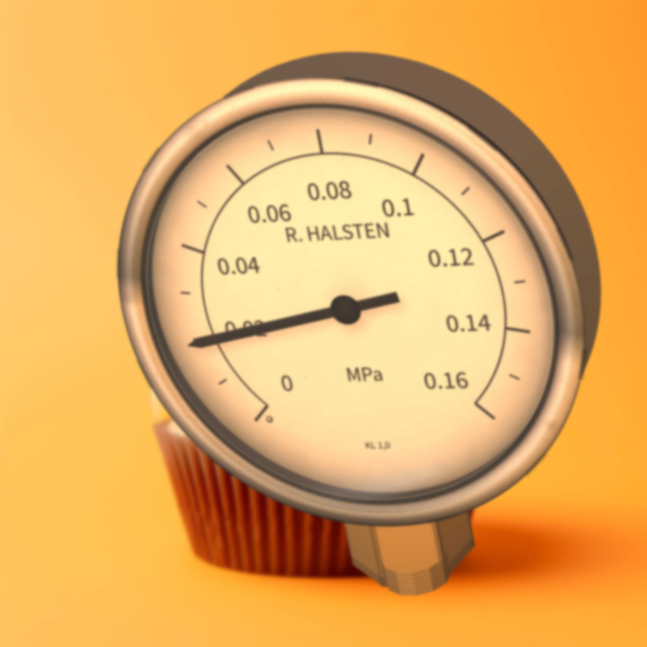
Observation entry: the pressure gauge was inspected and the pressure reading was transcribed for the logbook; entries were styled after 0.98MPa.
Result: 0.02MPa
